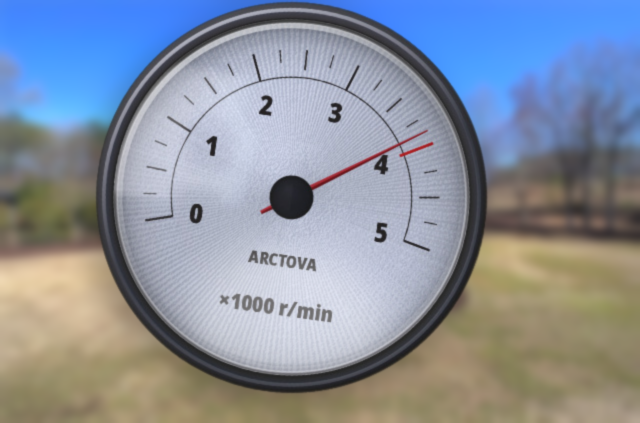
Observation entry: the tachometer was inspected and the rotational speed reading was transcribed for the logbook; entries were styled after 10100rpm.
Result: 3875rpm
